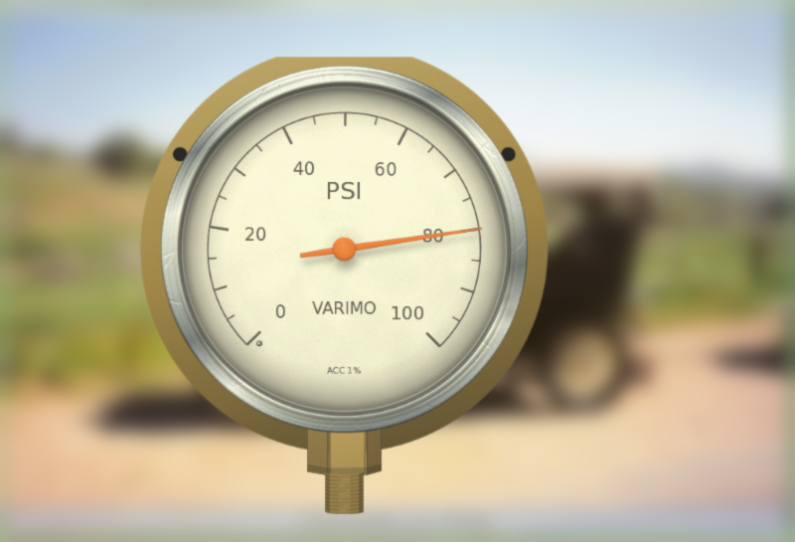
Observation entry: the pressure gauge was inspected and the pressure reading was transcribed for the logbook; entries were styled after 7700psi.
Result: 80psi
